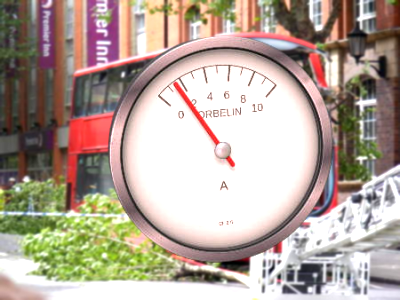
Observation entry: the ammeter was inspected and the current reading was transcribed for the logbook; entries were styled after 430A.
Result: 1.5A
